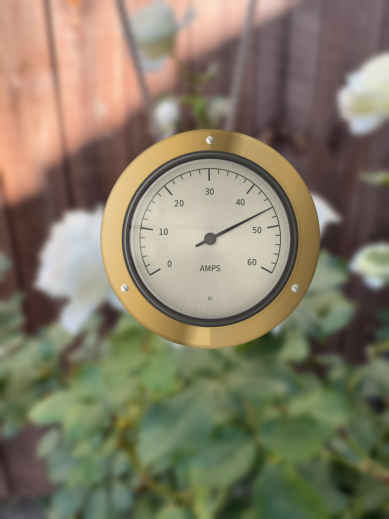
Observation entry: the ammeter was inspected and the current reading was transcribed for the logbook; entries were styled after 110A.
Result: 46A
